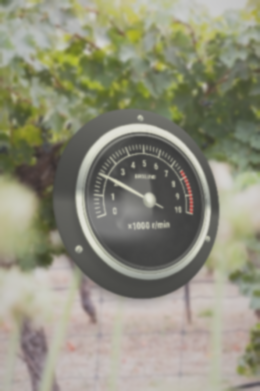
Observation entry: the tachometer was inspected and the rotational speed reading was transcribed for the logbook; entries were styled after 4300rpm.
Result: 2000rpm
